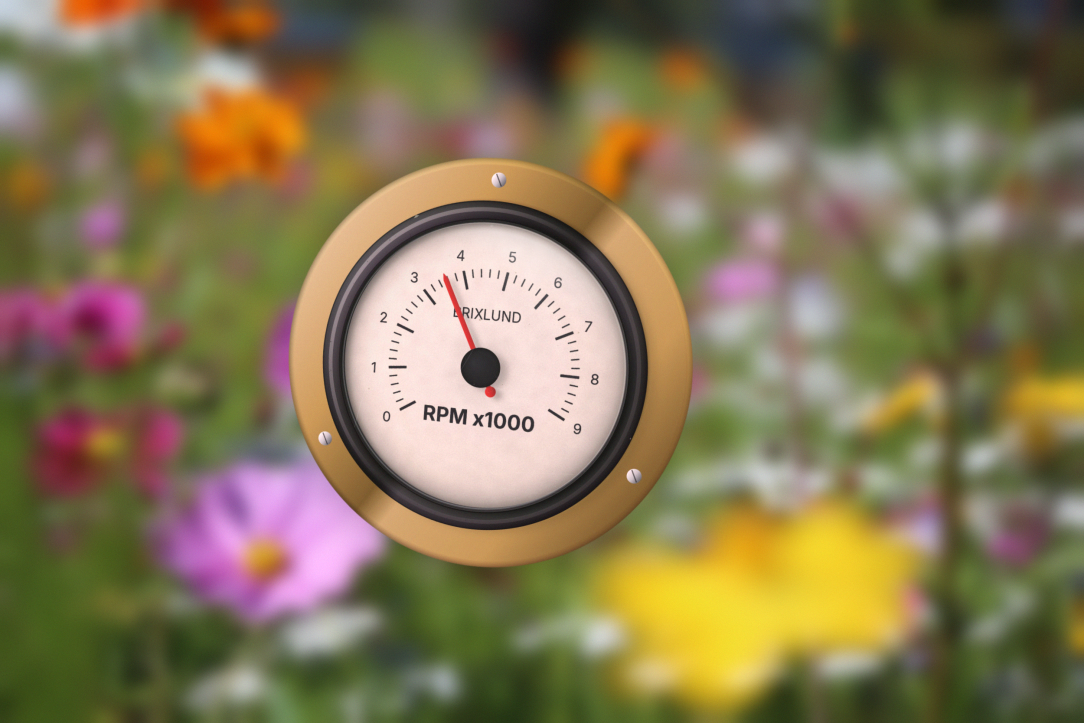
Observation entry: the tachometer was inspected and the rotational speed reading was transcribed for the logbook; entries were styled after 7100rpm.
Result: 3600rpm
